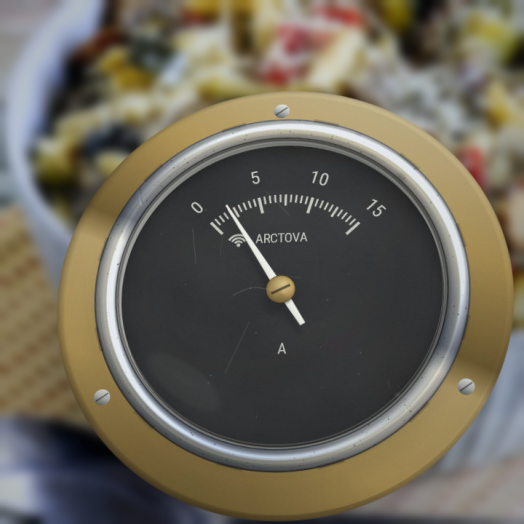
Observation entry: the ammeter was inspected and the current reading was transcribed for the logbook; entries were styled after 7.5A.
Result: 2A
